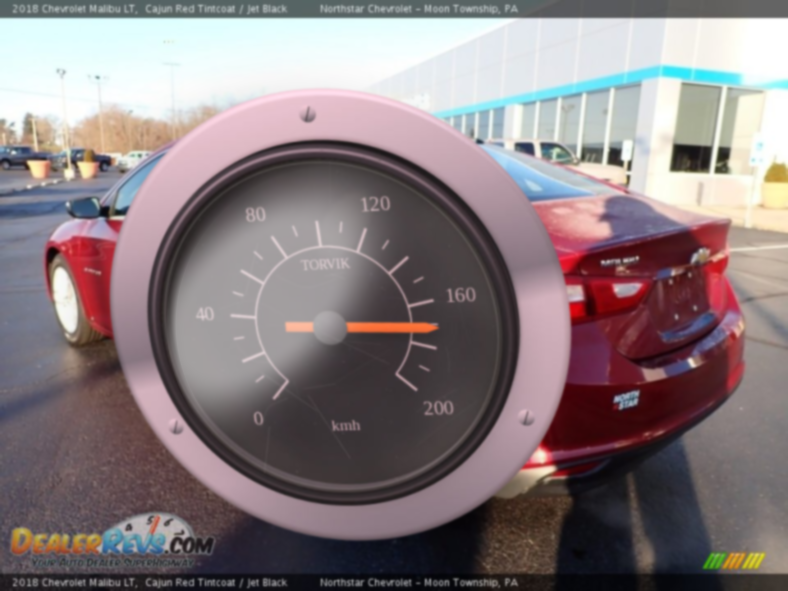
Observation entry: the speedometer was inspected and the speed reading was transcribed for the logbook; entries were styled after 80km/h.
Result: 170km/h
